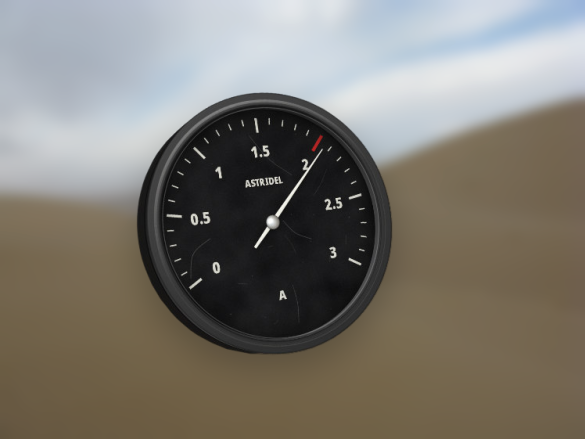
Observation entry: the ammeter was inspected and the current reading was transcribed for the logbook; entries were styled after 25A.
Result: 2.05A
